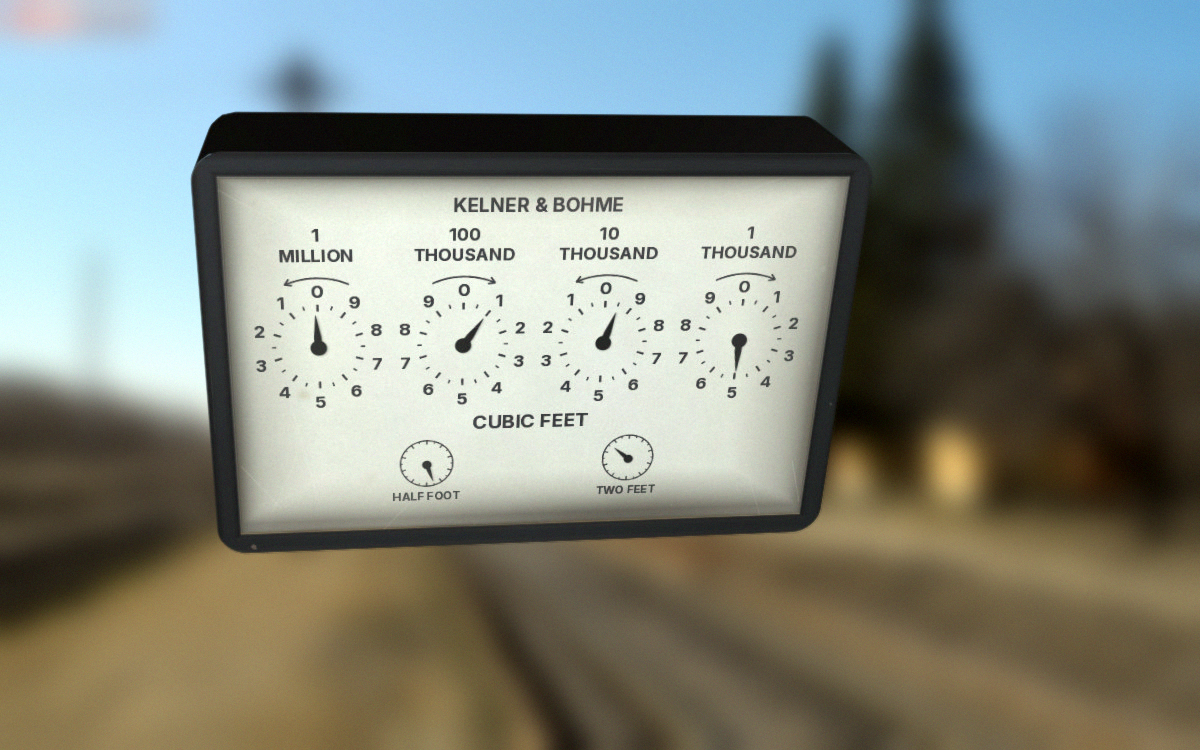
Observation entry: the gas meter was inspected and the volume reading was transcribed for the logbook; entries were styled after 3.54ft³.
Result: 9500ft³
